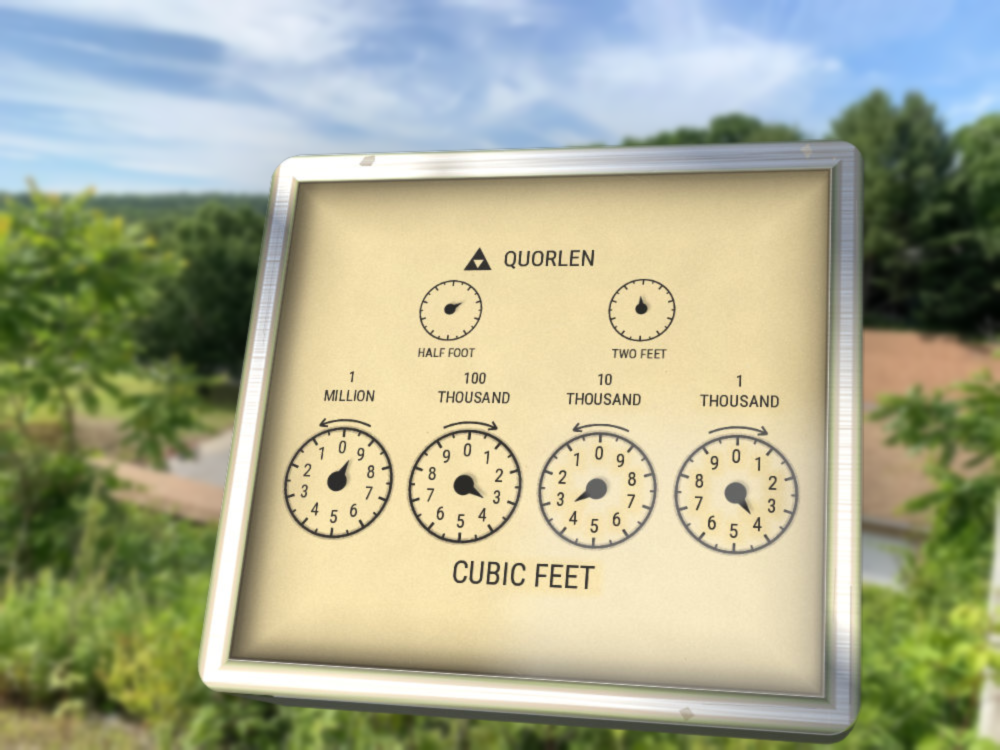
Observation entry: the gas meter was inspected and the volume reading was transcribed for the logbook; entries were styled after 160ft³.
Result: 933400ft³
